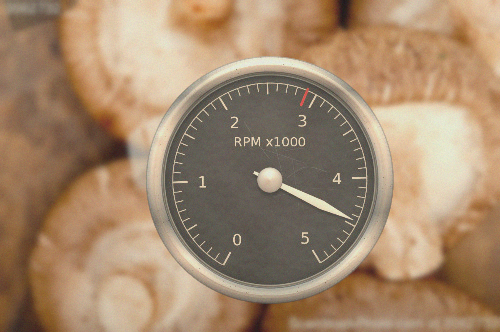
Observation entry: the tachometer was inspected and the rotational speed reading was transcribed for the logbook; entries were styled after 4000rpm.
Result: 4450rpm
